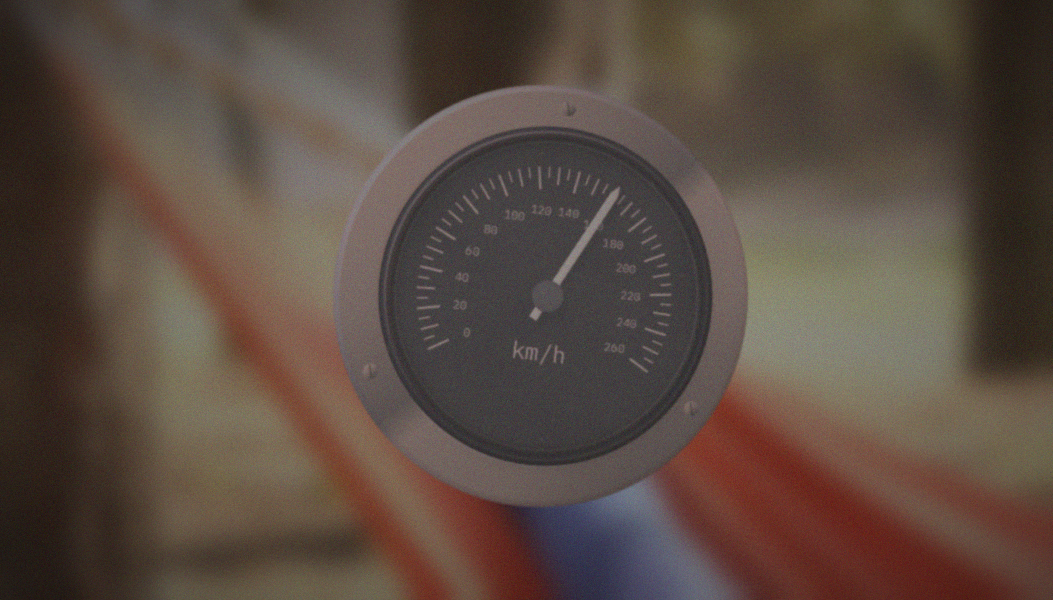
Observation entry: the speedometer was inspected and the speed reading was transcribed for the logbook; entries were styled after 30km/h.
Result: 160km/h
